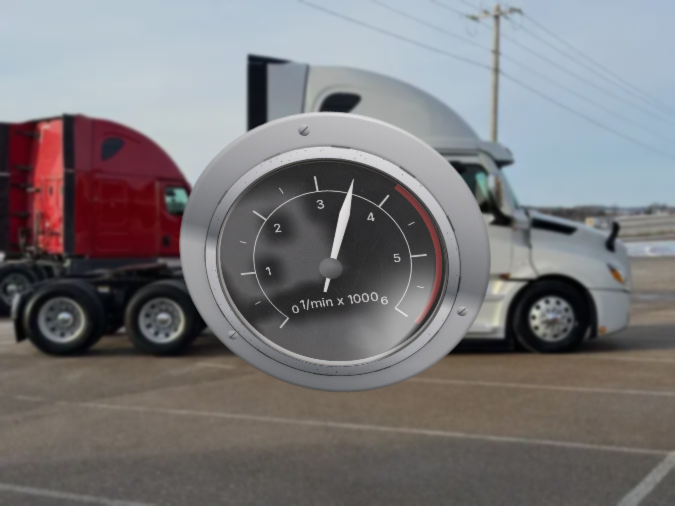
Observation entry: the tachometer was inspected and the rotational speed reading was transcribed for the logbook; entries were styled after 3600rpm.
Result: 3500rpm
